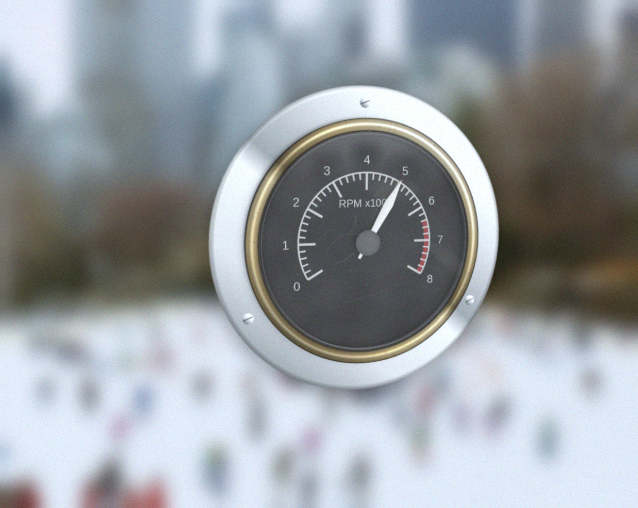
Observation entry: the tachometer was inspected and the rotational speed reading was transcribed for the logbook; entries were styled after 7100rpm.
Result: 5000rpm
